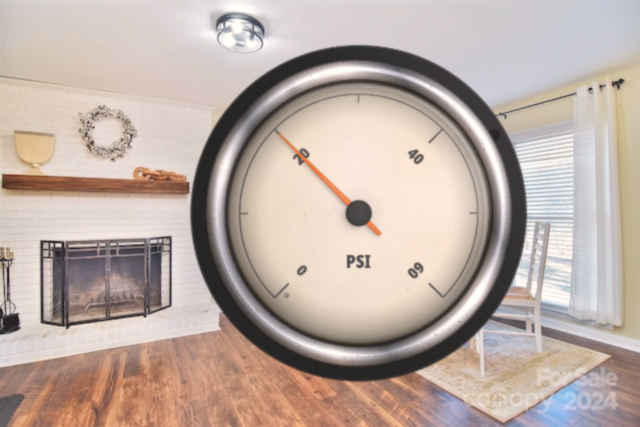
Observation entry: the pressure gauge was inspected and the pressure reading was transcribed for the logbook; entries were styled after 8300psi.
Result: 20psi
